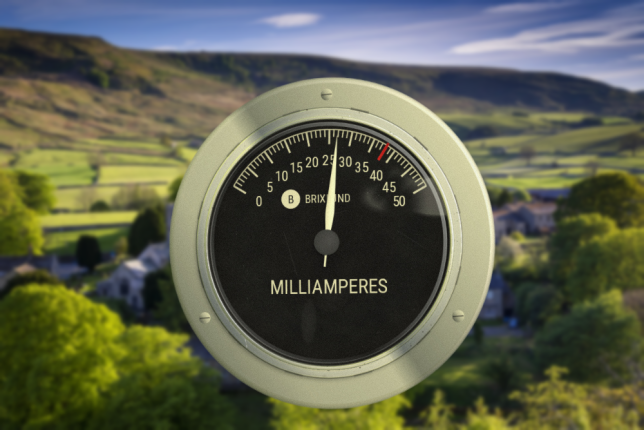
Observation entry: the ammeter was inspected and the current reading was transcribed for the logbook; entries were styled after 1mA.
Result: 27mA
